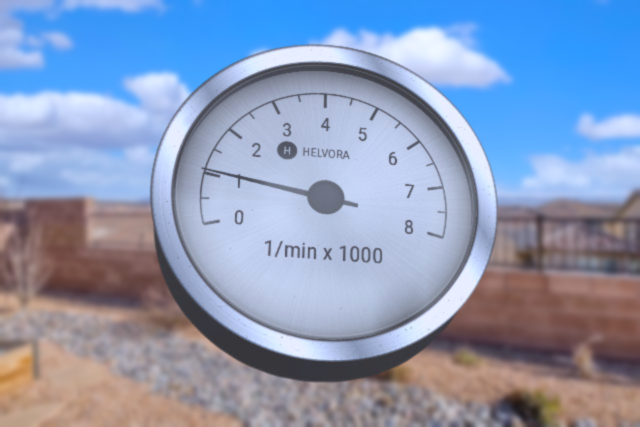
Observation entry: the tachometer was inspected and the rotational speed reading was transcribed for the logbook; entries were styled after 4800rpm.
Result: 1000rpm
